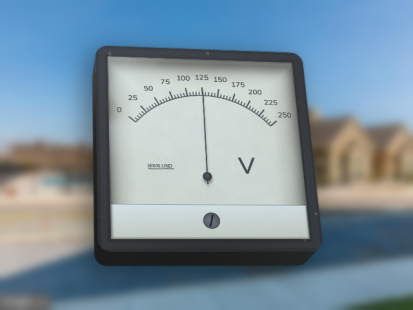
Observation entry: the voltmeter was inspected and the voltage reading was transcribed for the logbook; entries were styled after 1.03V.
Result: 125V
